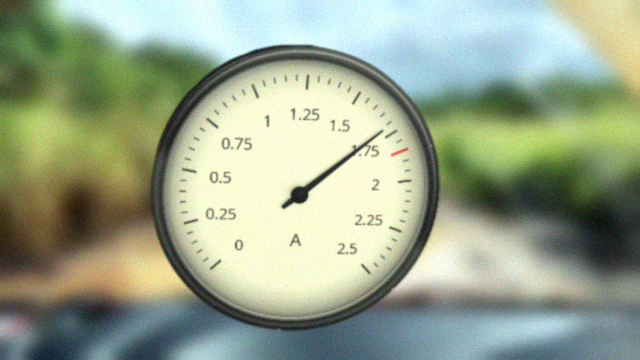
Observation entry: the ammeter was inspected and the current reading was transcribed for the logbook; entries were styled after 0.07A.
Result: 1.7A
